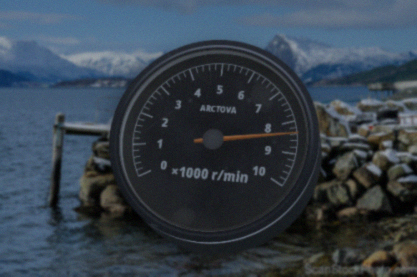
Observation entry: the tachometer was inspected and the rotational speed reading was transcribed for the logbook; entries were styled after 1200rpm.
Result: 8400rpm
